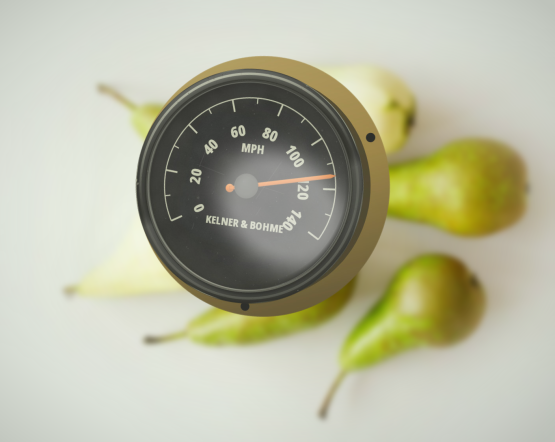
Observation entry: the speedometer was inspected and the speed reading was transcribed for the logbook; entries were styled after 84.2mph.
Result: 115mph
